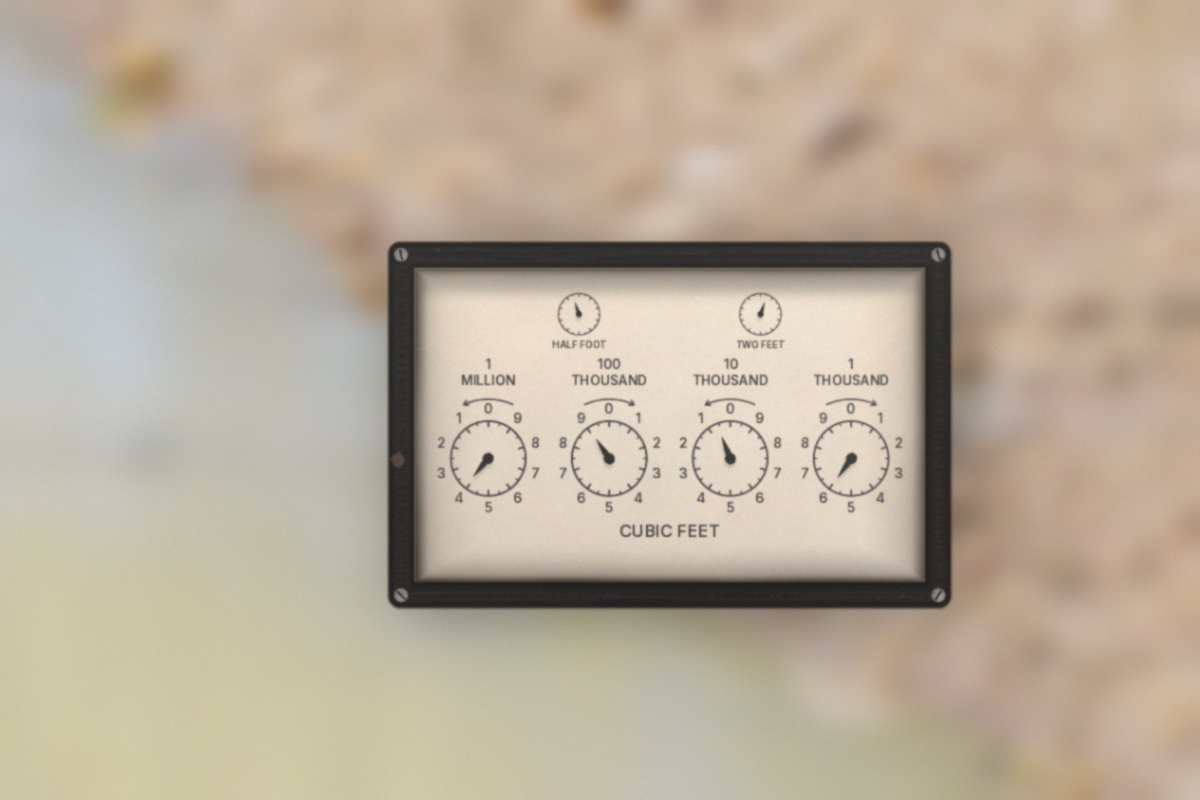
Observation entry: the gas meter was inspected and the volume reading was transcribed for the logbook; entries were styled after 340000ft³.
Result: 390600ft³
